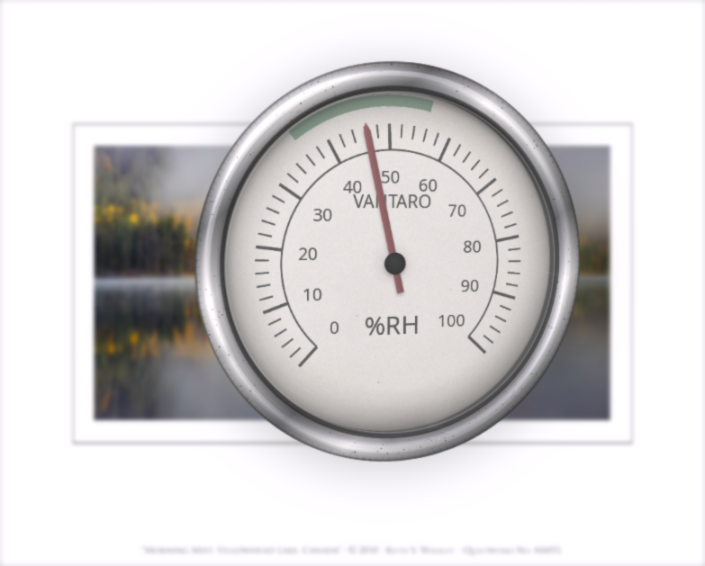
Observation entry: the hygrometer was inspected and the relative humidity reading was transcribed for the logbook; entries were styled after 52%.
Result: 46%
